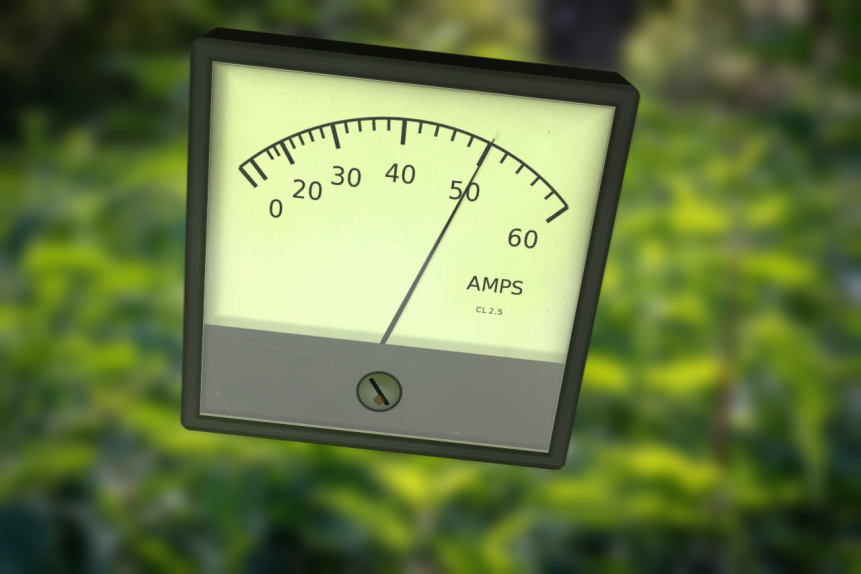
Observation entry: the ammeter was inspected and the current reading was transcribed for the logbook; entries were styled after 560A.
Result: 50A
